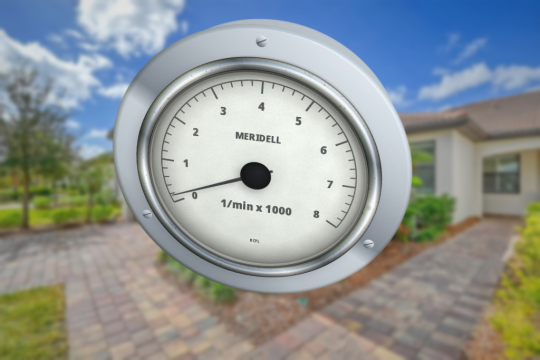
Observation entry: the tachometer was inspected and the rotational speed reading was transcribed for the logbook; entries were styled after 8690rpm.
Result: 200rpm
